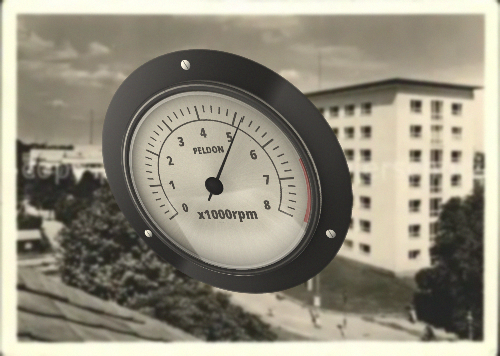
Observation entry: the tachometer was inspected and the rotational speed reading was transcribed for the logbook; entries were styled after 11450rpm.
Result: 5200rpm
